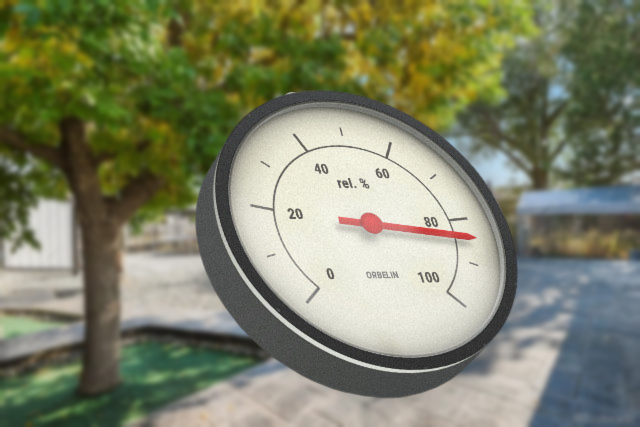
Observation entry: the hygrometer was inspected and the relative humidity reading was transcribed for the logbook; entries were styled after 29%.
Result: 85%
